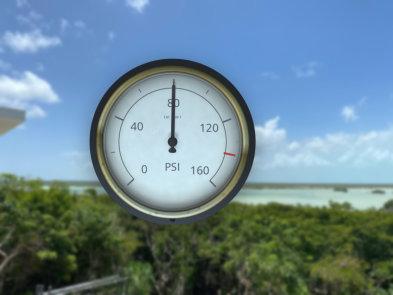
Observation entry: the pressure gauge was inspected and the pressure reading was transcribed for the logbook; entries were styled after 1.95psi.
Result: 80psi
